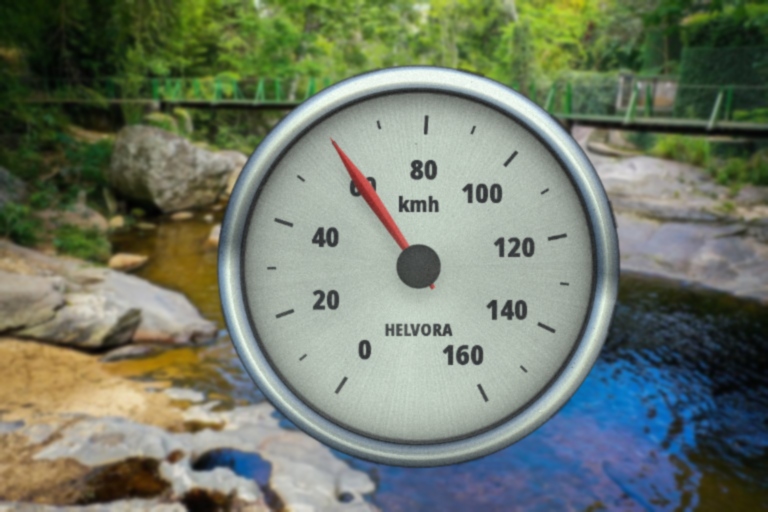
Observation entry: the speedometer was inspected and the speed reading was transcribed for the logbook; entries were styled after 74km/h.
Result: 60km/h
